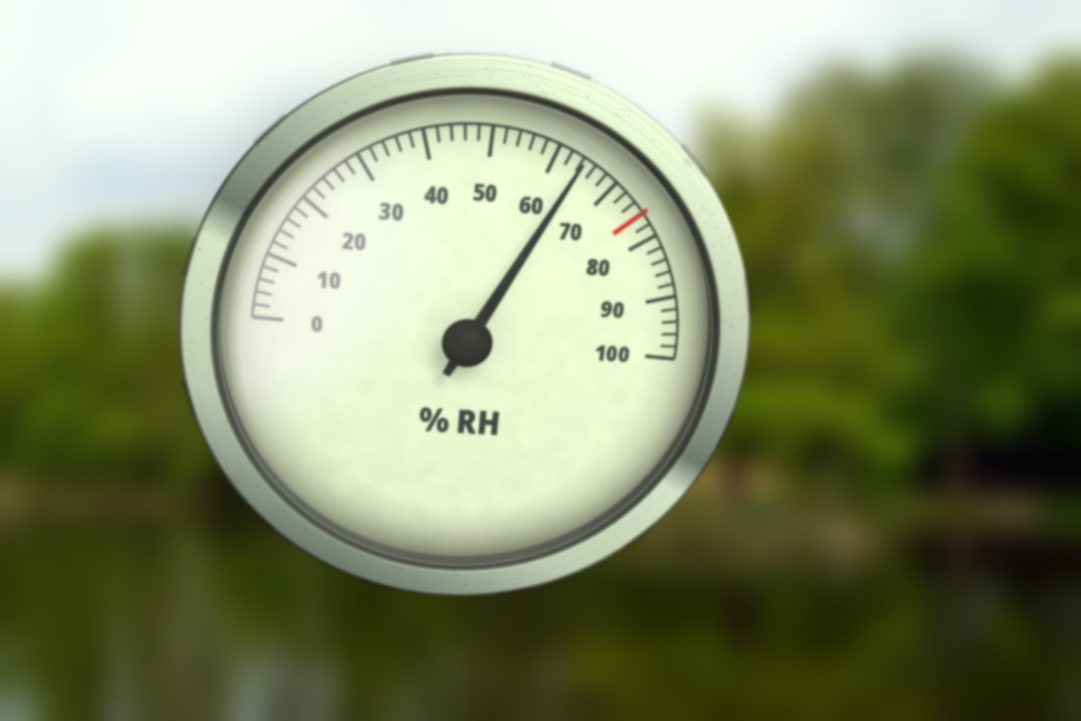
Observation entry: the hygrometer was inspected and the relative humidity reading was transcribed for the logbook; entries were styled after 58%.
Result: 64%
